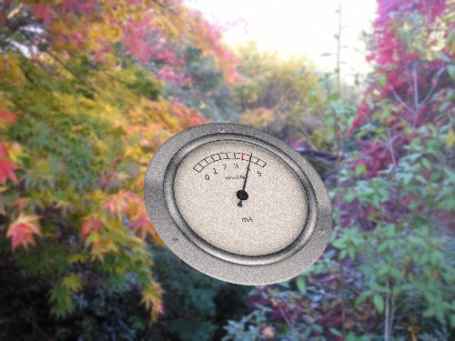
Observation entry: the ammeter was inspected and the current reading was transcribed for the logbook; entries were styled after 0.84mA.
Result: 4mA
